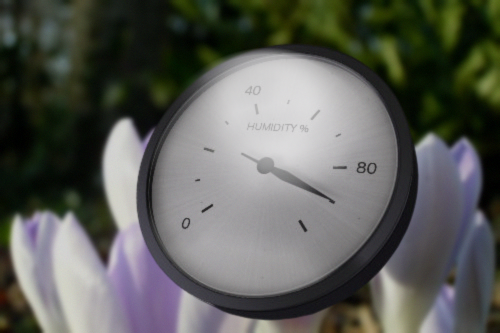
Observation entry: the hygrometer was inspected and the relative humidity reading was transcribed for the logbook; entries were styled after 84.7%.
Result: 90%
